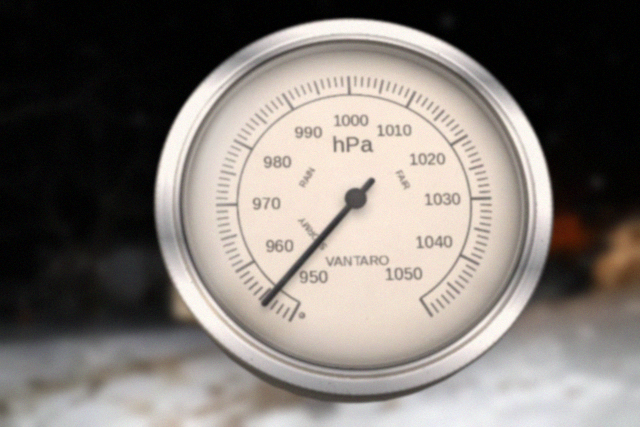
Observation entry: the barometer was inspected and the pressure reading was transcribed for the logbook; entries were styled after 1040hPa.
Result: 954hPa
